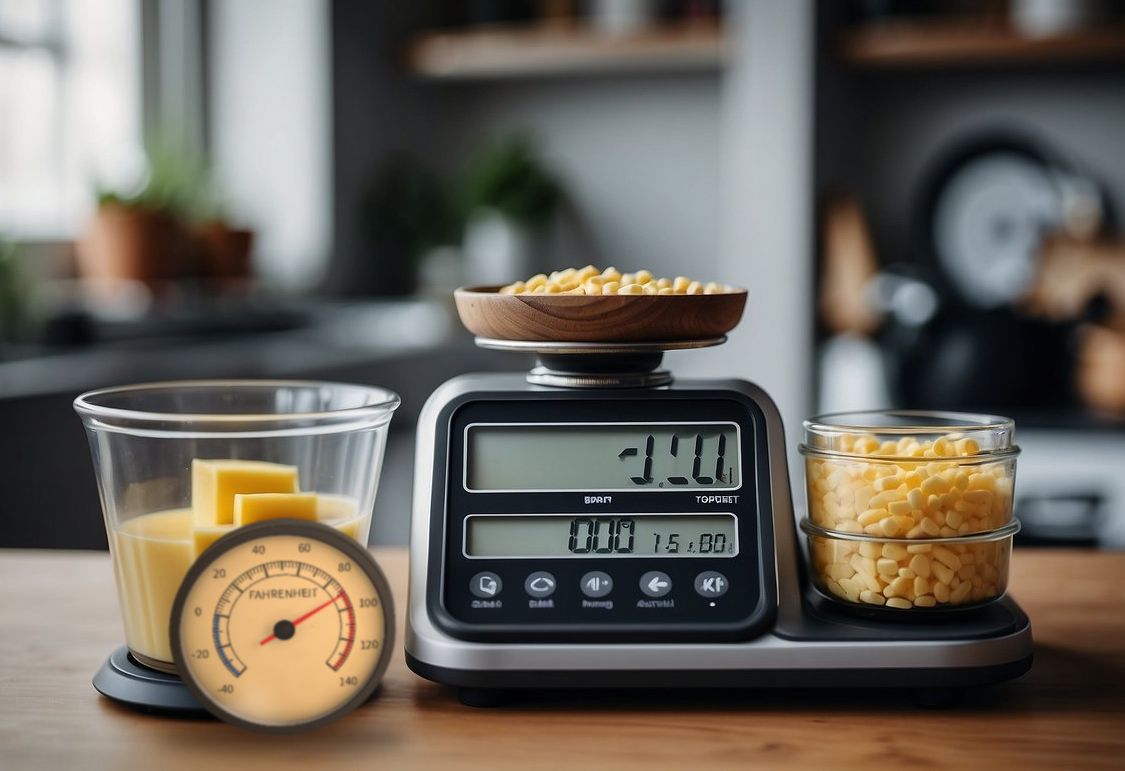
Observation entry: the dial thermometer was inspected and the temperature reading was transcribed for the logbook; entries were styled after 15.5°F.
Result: 90°F
